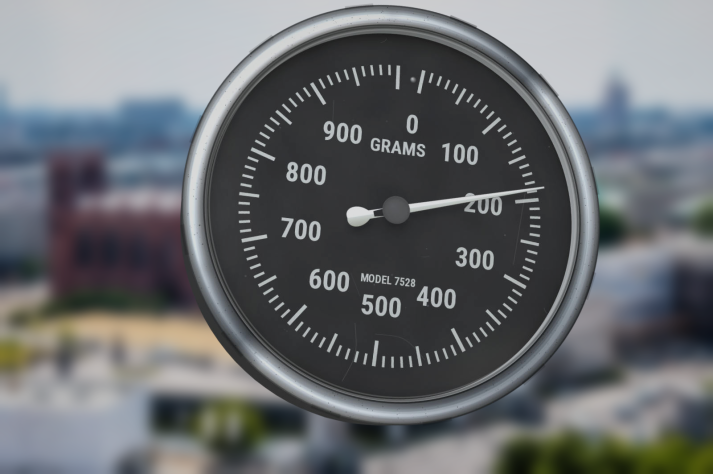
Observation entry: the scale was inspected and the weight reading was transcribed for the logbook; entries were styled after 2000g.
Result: 190g
